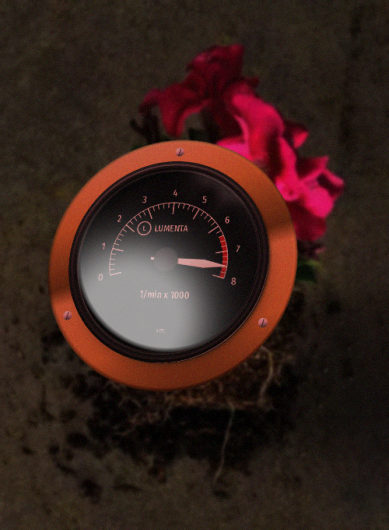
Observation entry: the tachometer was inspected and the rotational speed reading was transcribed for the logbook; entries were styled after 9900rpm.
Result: 7600rpm
